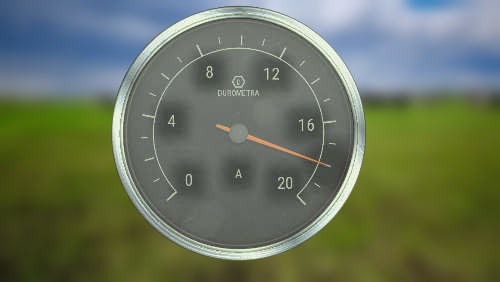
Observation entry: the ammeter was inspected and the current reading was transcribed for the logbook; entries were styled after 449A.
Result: 18A
